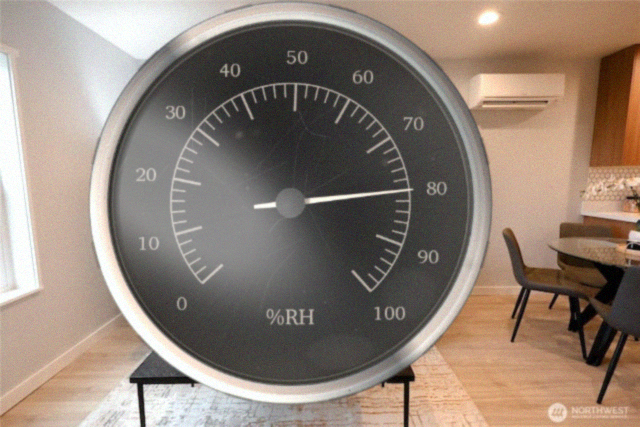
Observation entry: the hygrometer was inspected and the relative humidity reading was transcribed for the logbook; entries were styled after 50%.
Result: 80%
